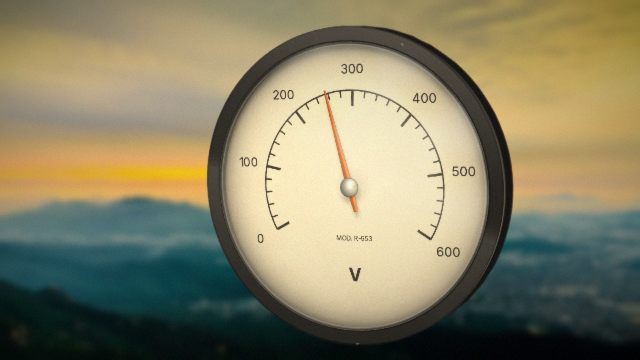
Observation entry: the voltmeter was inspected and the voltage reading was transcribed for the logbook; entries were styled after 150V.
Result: 260V
